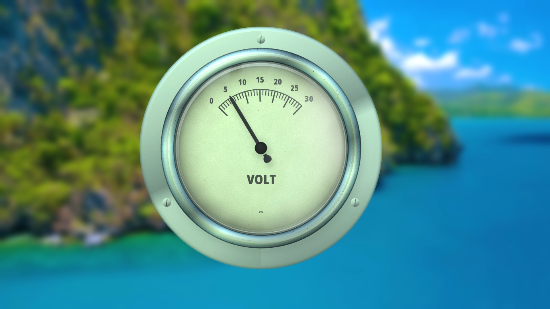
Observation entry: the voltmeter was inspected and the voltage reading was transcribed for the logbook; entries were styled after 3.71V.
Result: 5V
